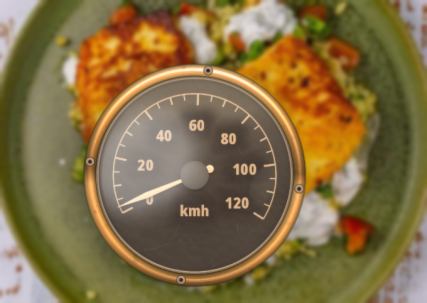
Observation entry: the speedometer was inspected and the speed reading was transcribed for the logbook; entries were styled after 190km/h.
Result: 2.5km/h
